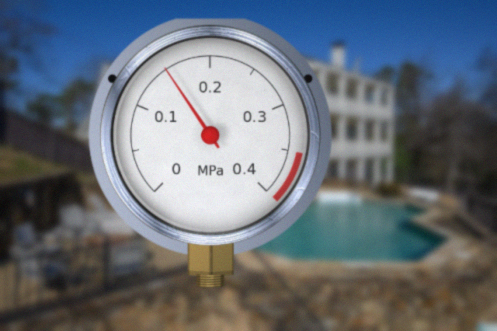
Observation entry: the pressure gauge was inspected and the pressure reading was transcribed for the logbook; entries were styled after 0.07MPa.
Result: 0.15MPa
